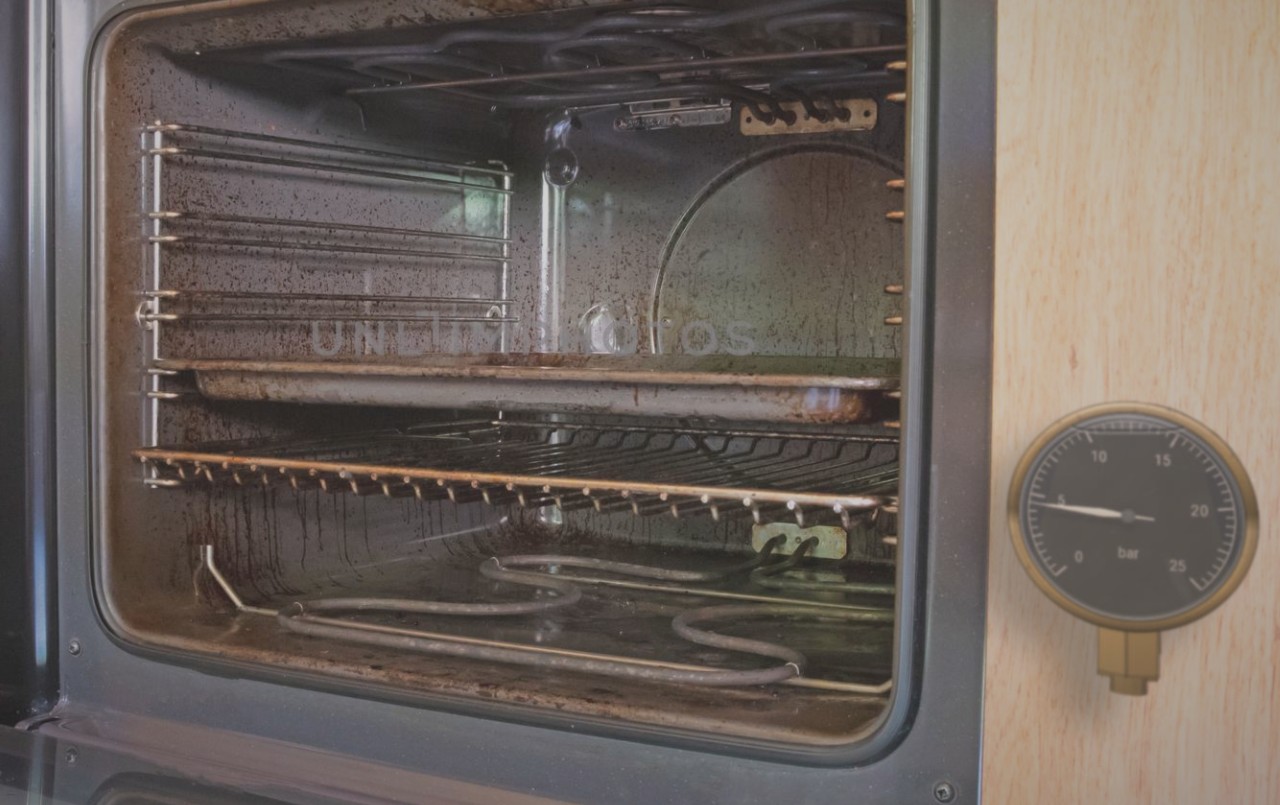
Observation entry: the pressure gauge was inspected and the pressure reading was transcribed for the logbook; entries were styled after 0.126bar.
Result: 4.5bar
